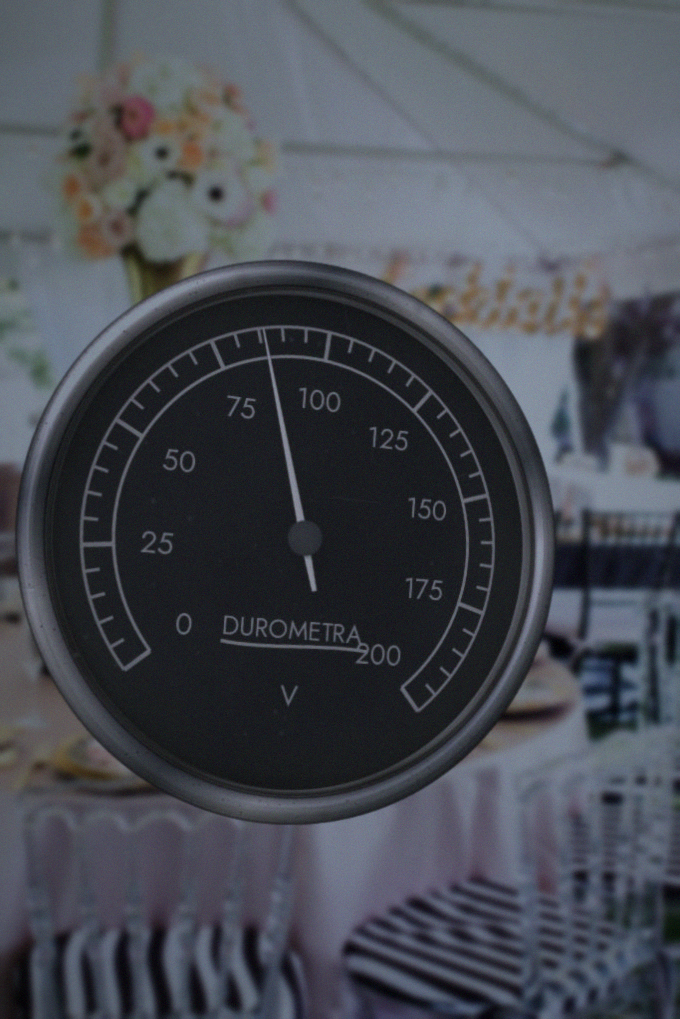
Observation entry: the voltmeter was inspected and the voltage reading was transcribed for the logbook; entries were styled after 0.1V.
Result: 85V
